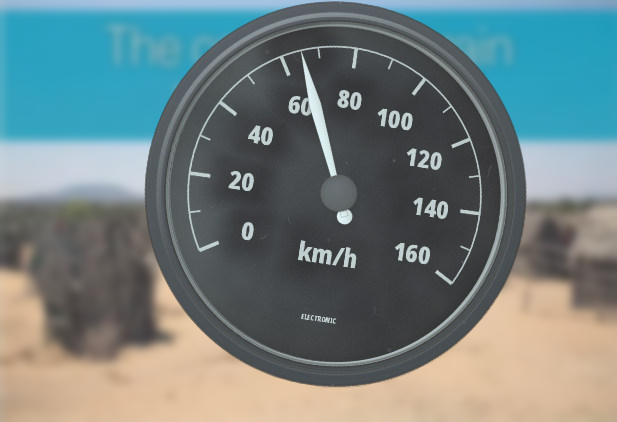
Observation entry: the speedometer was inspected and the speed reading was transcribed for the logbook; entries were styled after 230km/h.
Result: 65km/h
